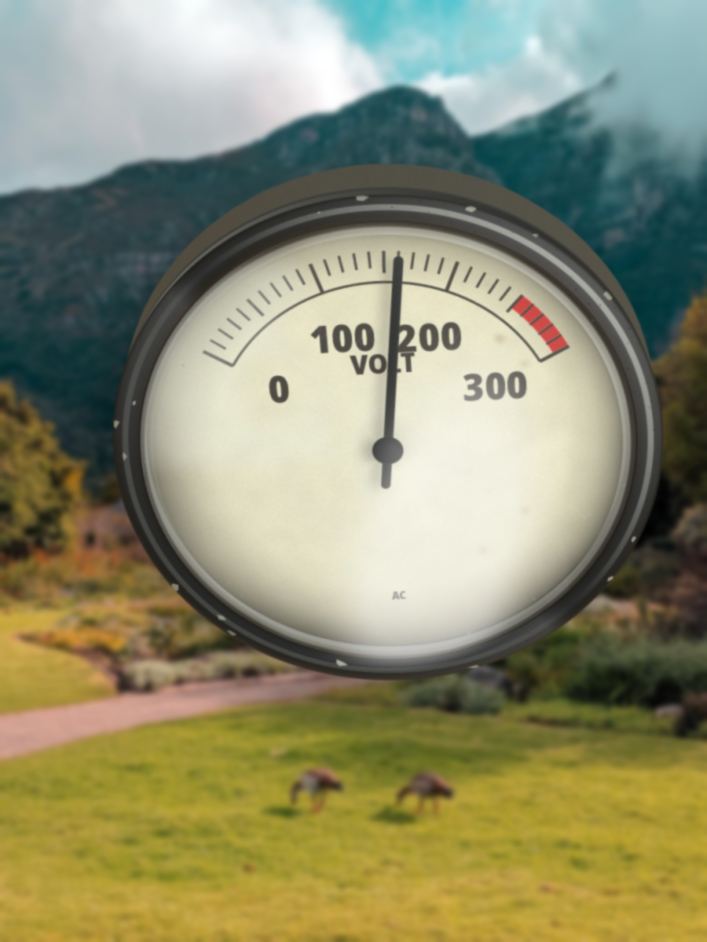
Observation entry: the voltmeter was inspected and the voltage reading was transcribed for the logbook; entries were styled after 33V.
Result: 160V
